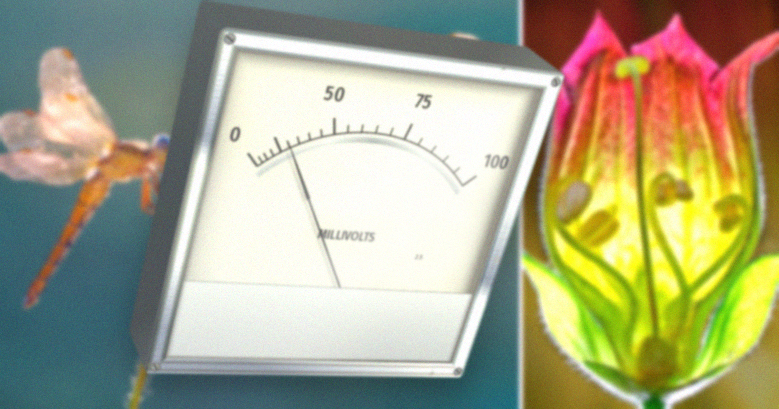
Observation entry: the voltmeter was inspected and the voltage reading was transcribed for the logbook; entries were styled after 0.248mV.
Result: 30mV
